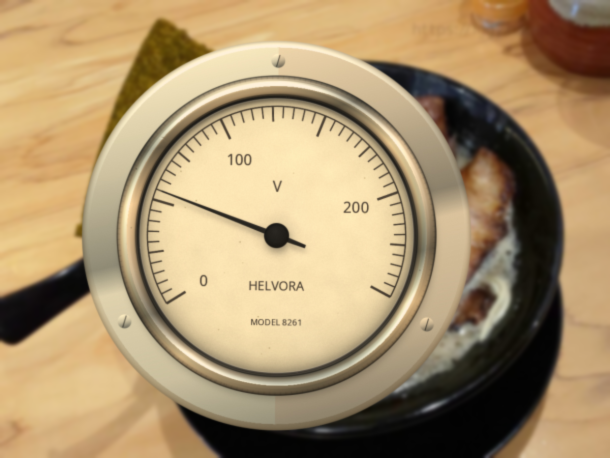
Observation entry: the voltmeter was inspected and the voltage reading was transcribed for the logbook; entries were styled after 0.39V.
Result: 55V
